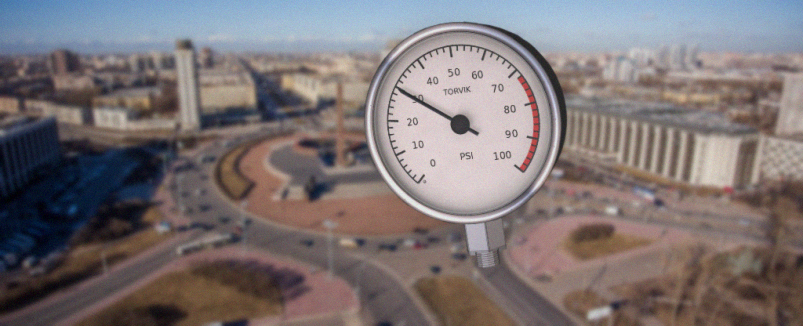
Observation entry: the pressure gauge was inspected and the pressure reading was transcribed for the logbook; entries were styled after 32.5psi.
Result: 30psi
